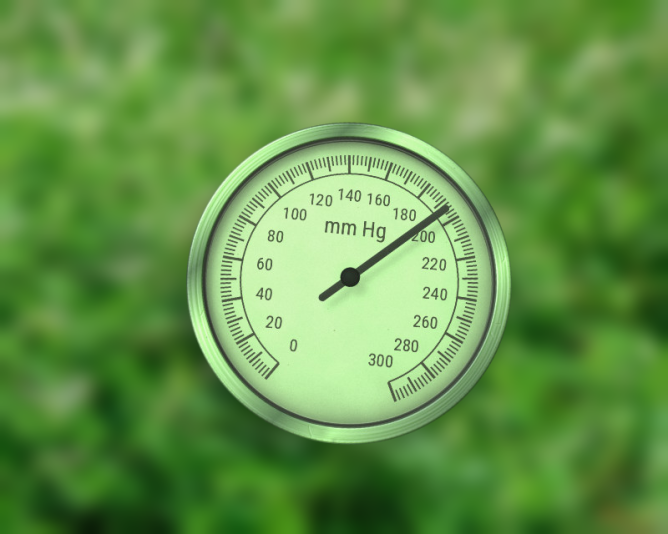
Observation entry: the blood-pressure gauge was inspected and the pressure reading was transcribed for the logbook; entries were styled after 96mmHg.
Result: 194mmHg
